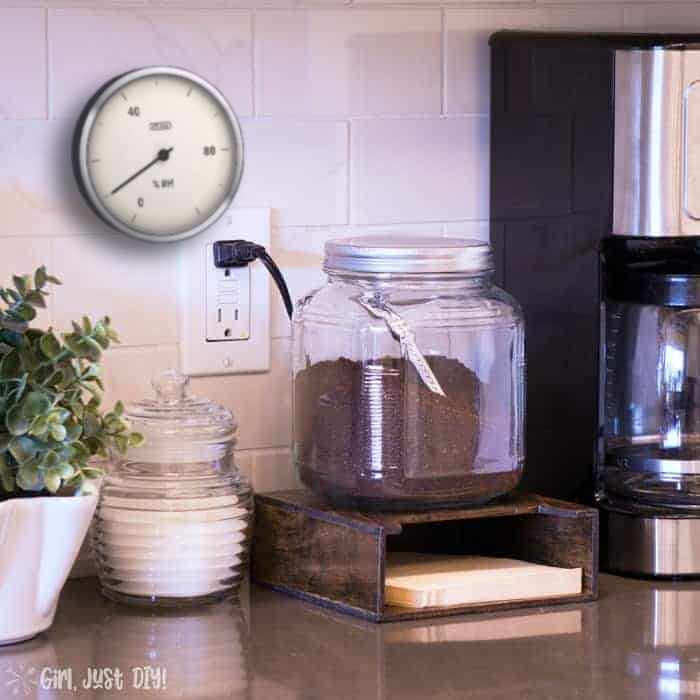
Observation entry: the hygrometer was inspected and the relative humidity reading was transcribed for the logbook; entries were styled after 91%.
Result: 10%
